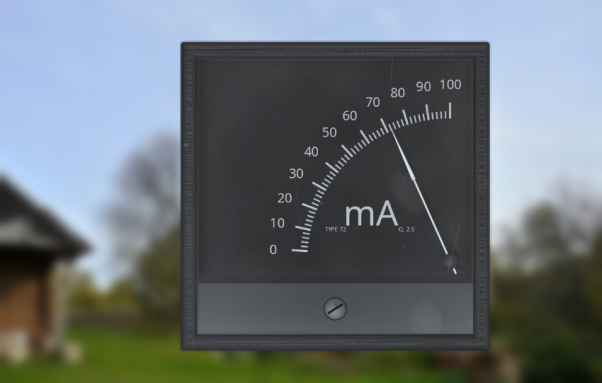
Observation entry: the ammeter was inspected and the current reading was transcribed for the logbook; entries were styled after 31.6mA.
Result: 72mA
